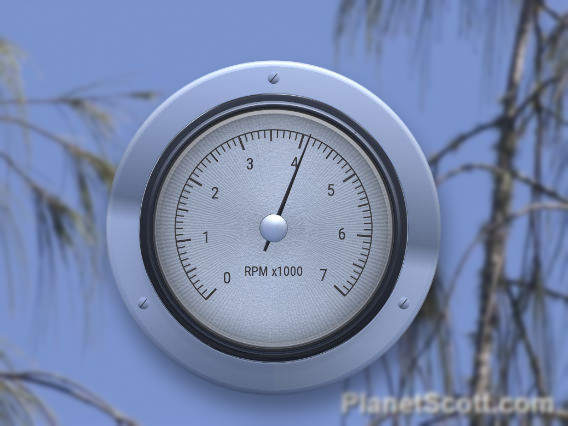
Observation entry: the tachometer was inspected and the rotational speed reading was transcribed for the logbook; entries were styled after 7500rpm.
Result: 4100rpm
